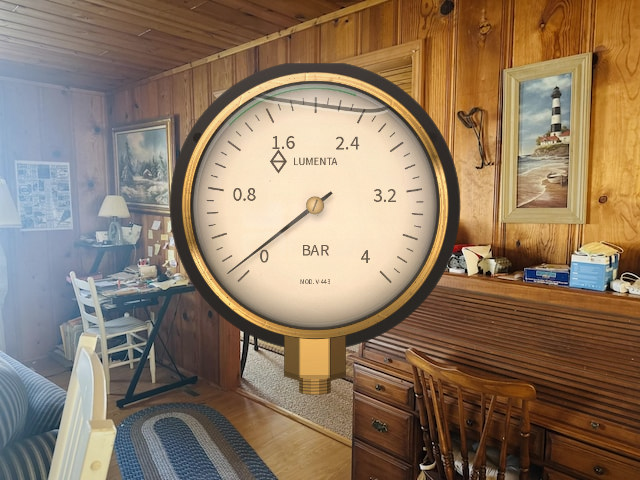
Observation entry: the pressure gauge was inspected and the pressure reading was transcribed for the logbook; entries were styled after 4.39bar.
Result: 0.1bar
